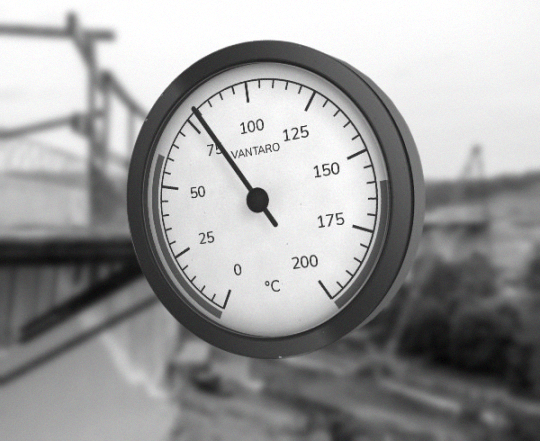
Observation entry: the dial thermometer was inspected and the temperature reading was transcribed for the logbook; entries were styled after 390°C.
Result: 80°C
